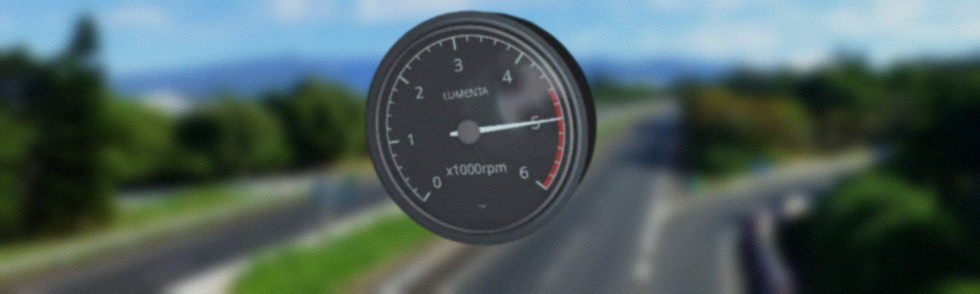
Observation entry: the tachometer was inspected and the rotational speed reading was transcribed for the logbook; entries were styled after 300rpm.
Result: 5000rpm
